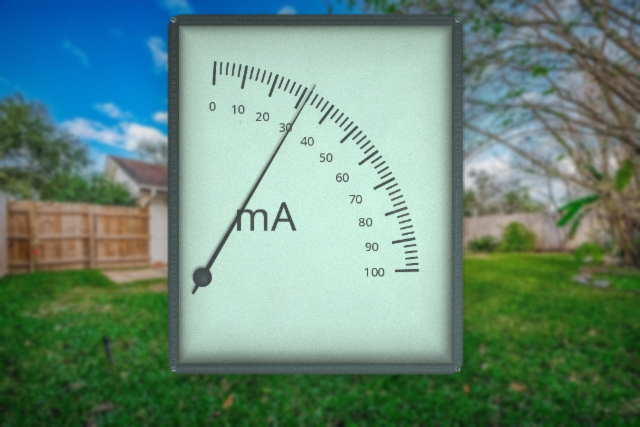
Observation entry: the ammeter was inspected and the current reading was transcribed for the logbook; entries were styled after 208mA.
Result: 32mA
